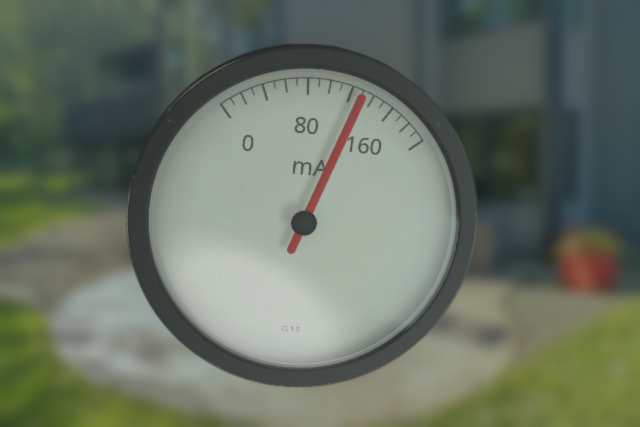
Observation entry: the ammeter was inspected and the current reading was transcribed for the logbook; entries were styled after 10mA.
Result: 130mA
